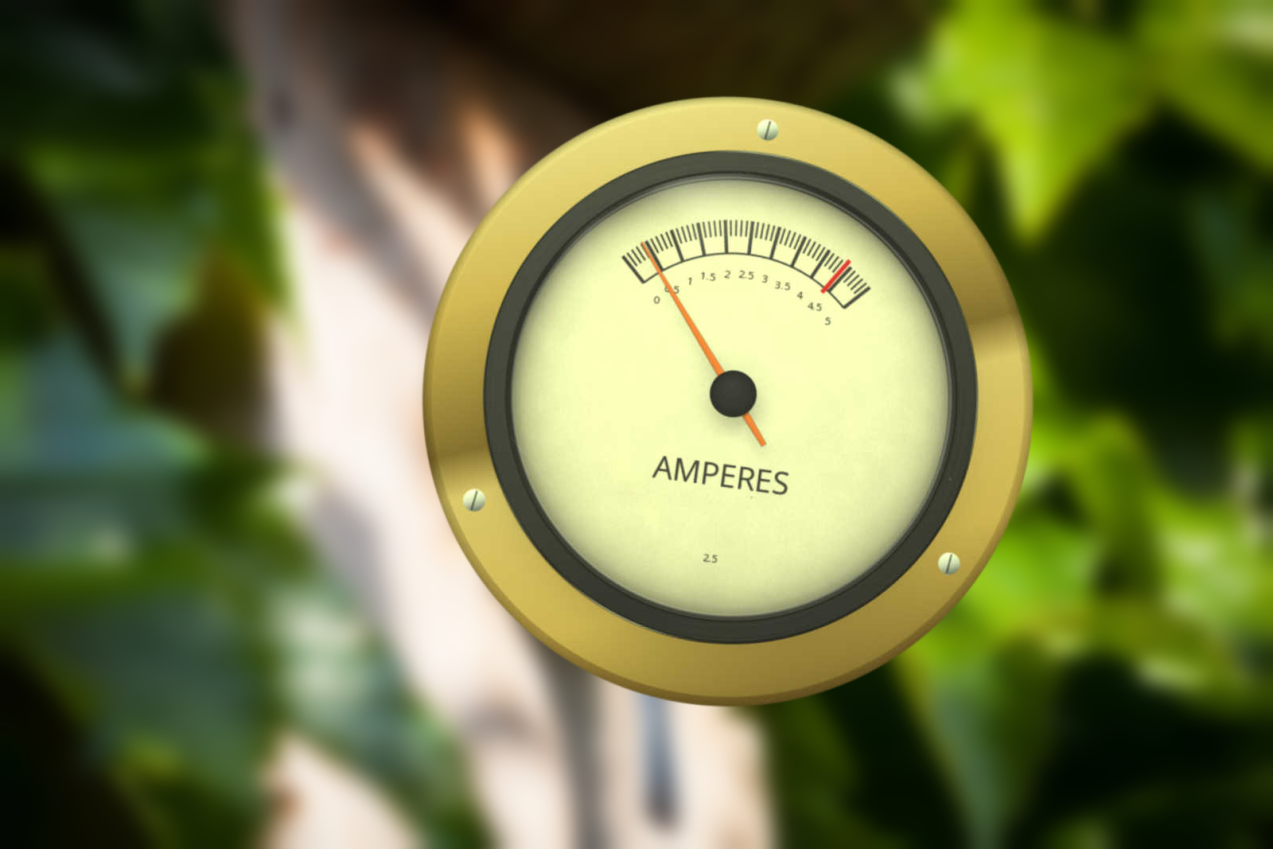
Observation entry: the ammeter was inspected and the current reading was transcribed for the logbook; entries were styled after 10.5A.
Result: 0.4A
